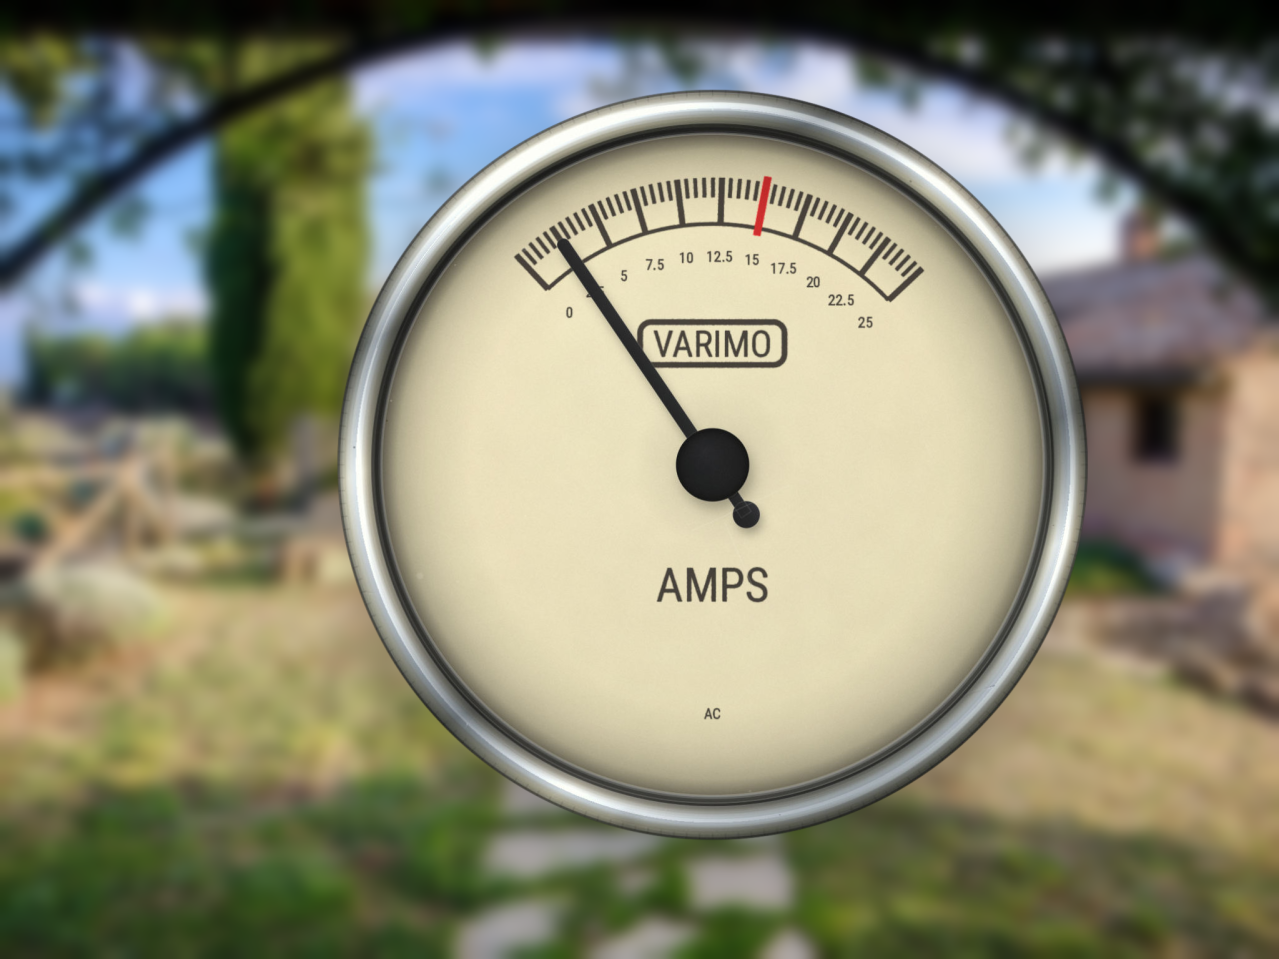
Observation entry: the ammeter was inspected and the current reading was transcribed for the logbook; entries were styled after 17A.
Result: 2.5A
